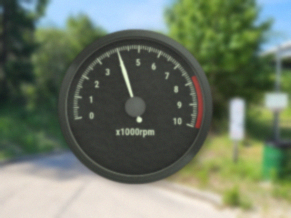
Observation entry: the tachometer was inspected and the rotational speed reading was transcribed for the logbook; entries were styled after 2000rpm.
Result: 4000rpm
